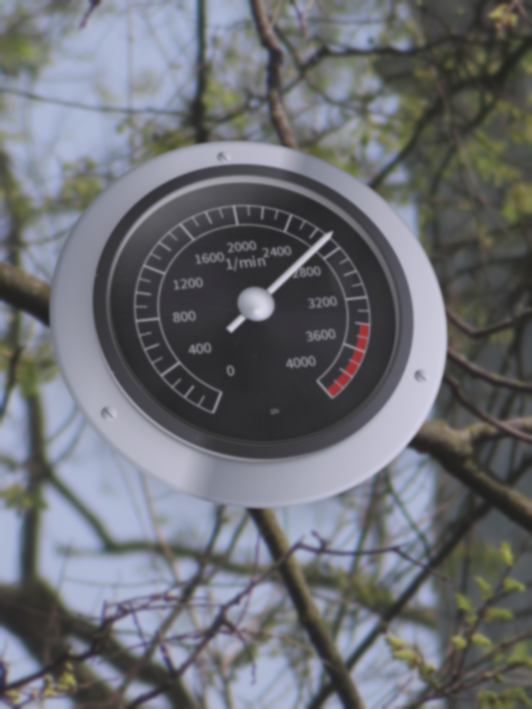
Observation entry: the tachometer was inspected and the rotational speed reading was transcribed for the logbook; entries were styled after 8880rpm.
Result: 2700rpm
